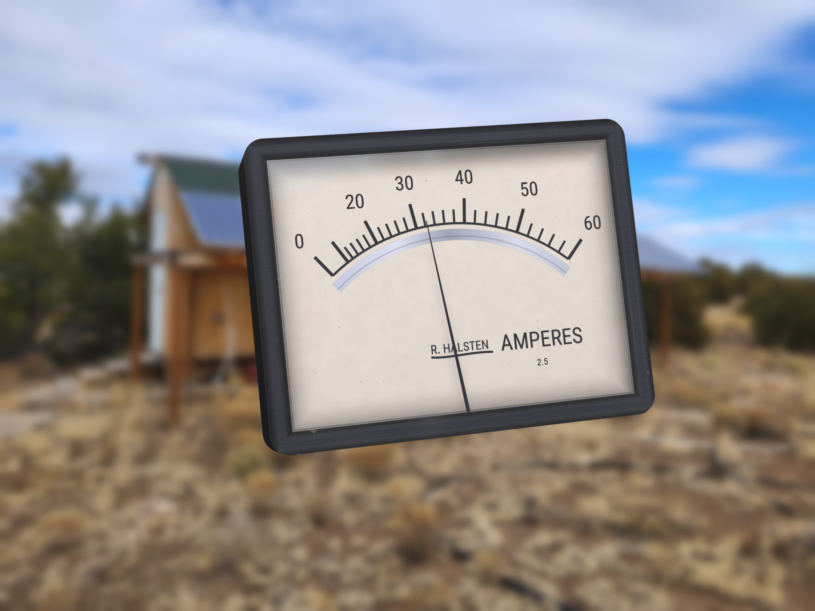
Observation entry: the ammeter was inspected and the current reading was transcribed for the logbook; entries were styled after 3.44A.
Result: 32A
